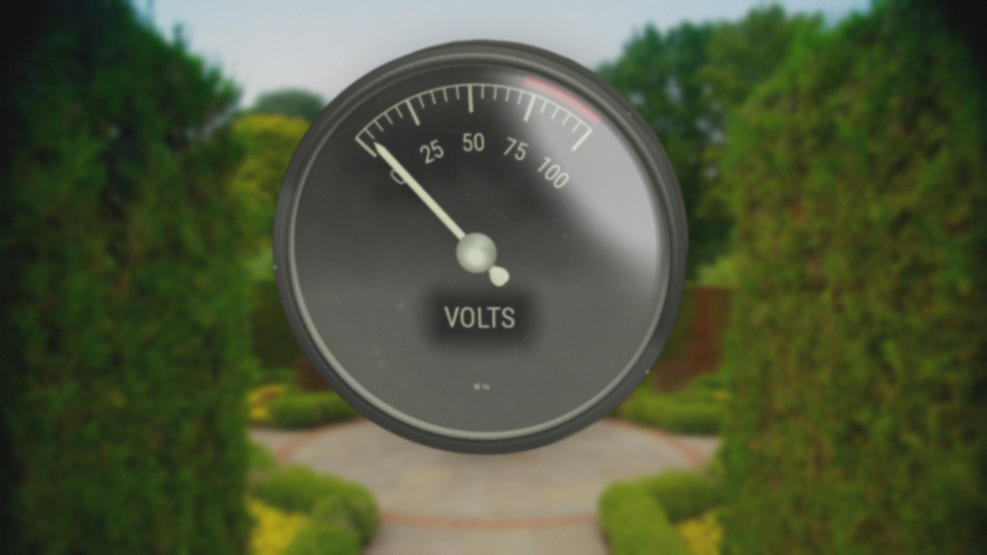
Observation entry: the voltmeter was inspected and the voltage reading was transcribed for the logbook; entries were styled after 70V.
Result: 5V
